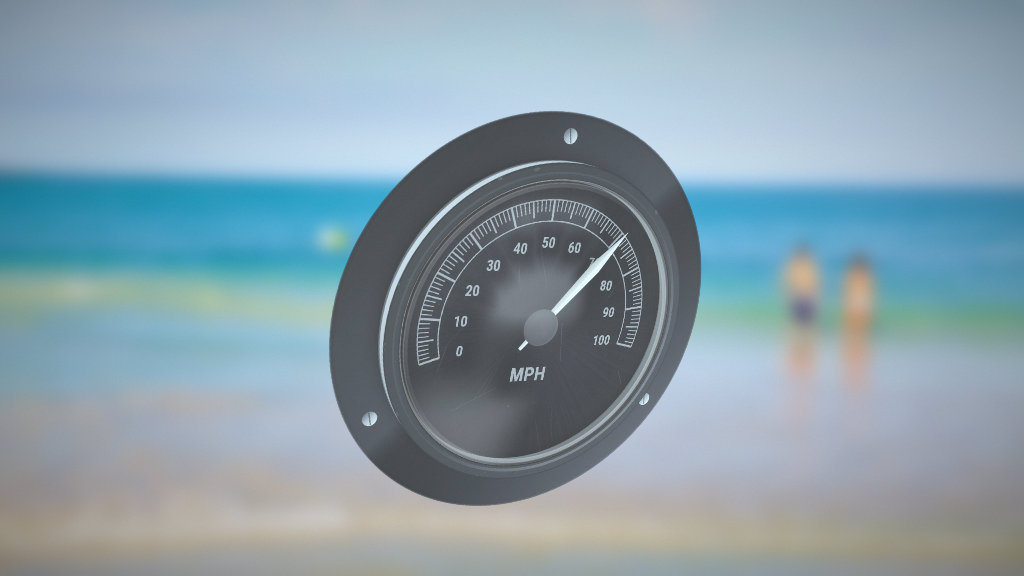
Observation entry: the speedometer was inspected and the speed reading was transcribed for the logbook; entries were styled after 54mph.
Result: 70mph
